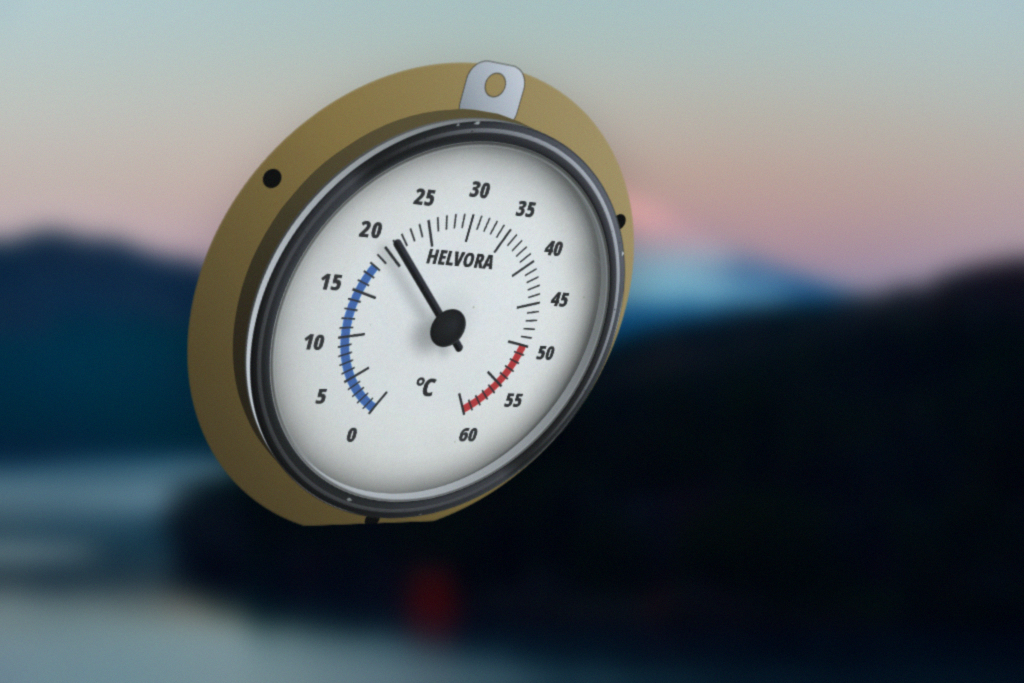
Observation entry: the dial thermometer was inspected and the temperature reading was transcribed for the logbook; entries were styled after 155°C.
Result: 21°C
